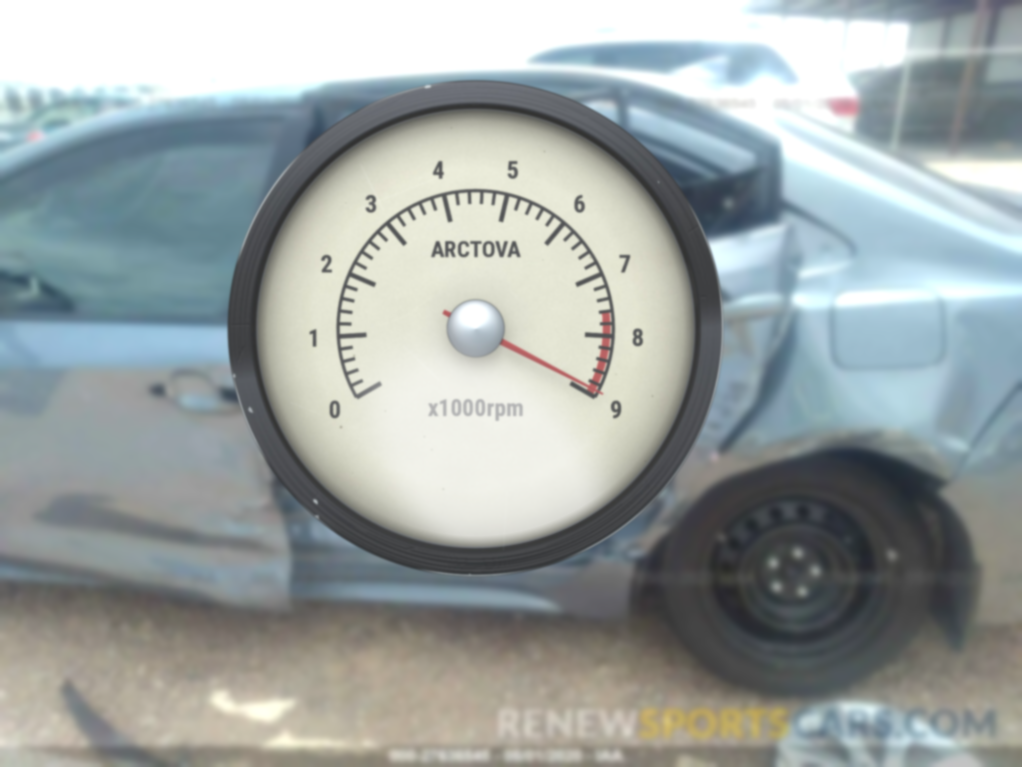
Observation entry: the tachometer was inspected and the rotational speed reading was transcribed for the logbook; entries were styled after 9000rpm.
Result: 8900rpm
